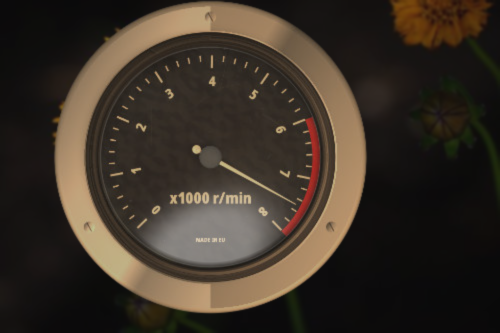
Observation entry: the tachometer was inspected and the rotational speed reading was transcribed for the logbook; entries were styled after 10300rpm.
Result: 7500rpm
